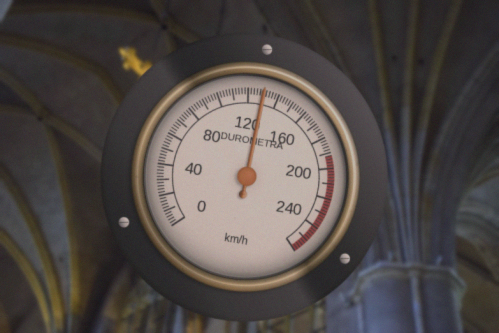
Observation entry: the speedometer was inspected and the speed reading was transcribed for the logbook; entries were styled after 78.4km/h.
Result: 130km/h
